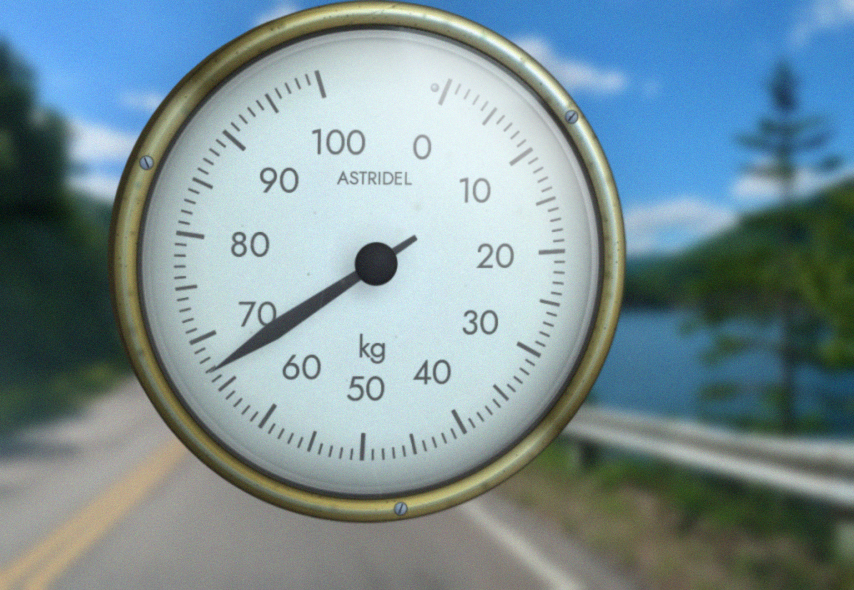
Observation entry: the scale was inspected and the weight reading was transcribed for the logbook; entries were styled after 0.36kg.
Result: 67kg
